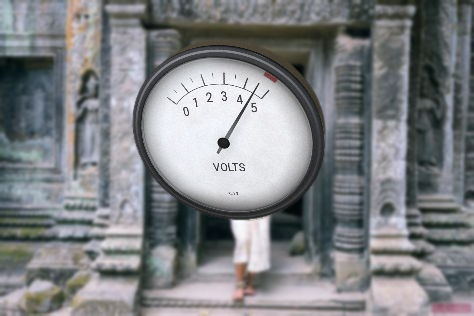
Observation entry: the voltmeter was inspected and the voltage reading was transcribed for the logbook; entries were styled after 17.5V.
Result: 4.5V
